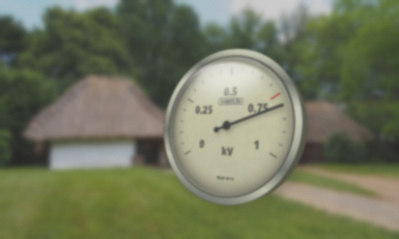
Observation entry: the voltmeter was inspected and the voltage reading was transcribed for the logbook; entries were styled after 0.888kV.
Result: 0.8kV
